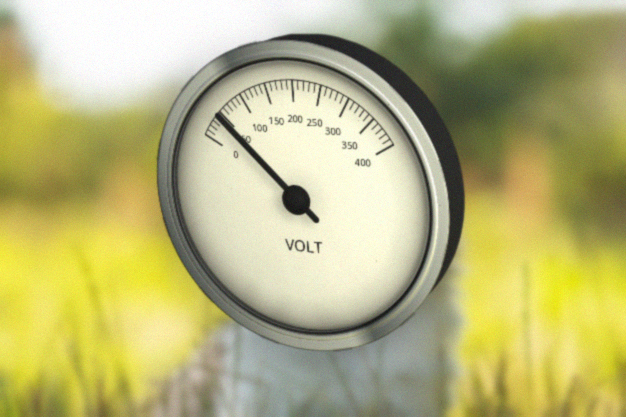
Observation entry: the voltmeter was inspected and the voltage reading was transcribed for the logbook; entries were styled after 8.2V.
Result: 50V
